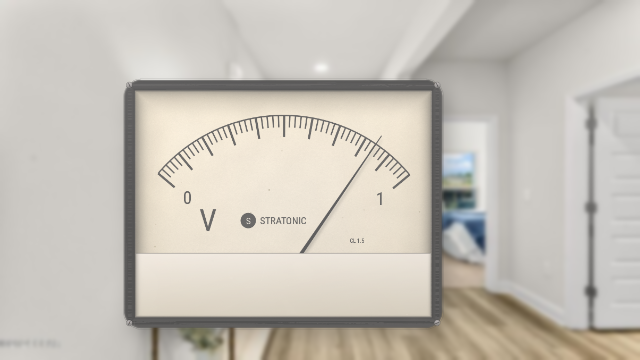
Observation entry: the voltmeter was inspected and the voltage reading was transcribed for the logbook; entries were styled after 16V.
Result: 0.84V
